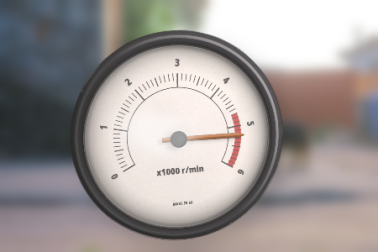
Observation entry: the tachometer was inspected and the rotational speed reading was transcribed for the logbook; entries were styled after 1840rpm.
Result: 5200rpm
